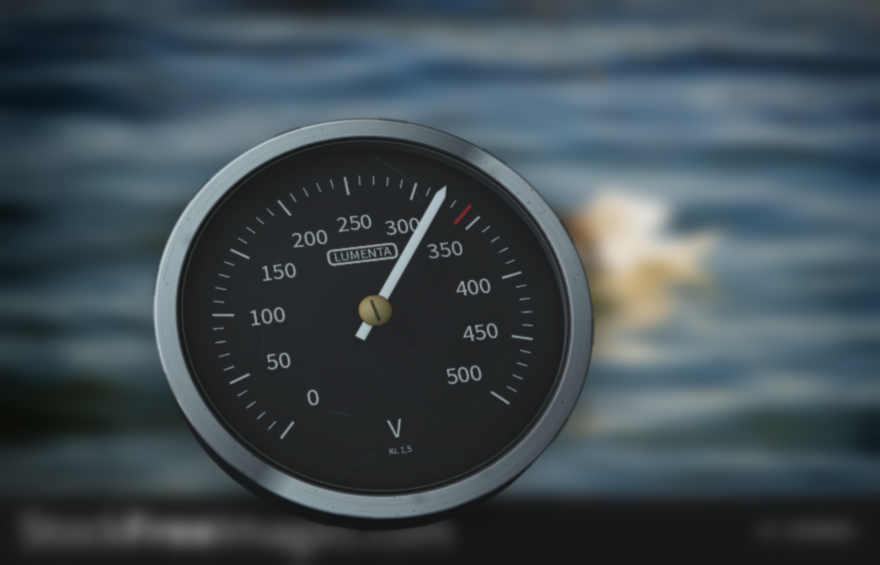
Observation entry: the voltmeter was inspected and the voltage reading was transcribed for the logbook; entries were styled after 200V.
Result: 320V
